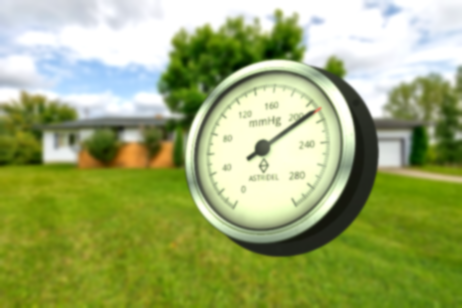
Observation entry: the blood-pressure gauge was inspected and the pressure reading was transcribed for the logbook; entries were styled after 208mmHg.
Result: 210mmHg
